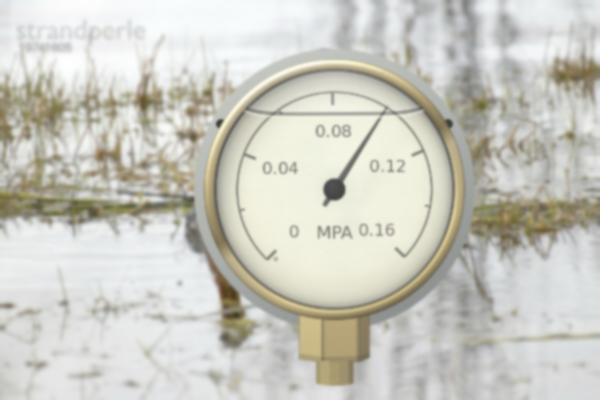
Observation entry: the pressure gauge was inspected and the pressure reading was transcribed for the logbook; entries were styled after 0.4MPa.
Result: 0.1MPa
